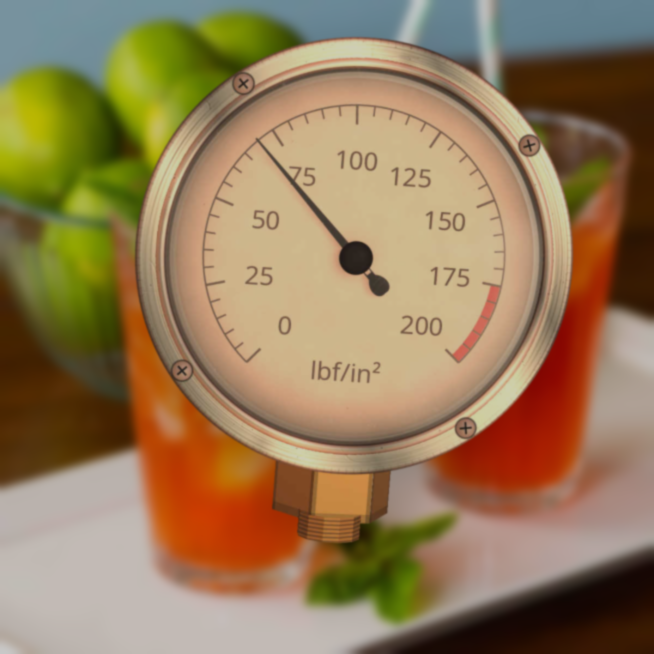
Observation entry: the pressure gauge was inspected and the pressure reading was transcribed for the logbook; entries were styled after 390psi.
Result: 70psi
